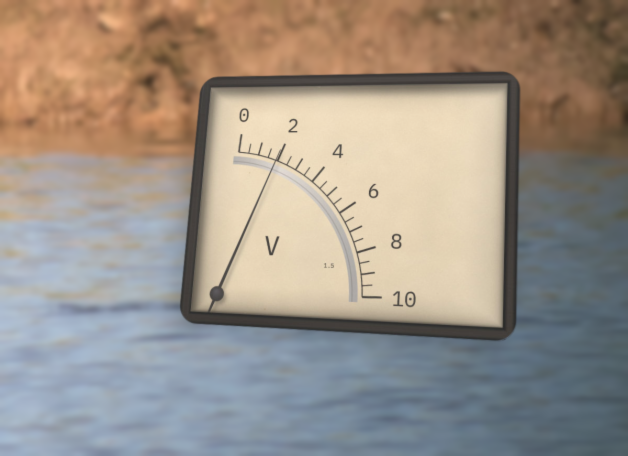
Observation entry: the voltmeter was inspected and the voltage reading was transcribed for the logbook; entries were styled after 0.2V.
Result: 2V
